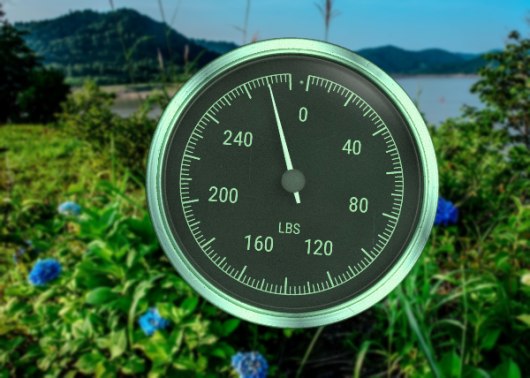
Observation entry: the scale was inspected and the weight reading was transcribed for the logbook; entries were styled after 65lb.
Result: 270lb
